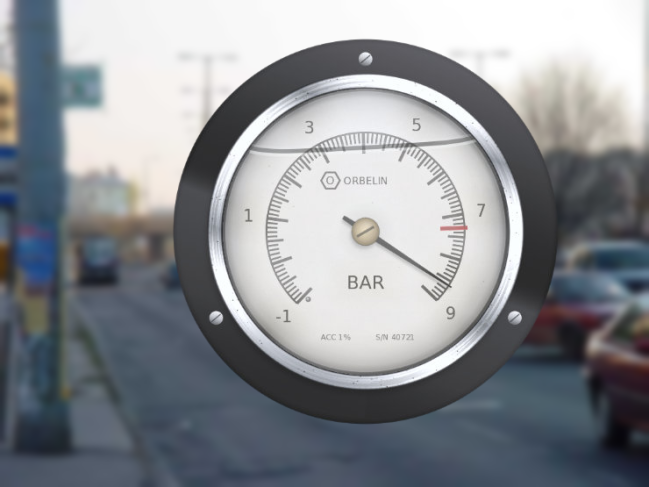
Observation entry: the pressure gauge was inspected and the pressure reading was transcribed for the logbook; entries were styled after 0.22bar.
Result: 8.6bar
